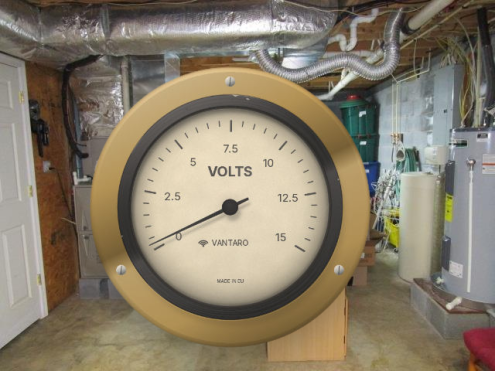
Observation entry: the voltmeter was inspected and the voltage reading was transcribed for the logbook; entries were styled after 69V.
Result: 0.25V
